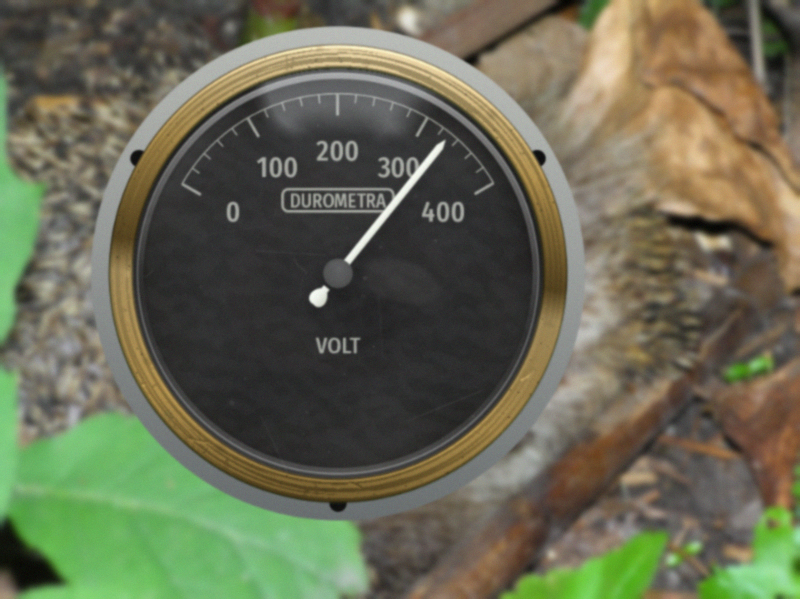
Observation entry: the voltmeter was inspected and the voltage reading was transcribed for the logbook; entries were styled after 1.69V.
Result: 330V
